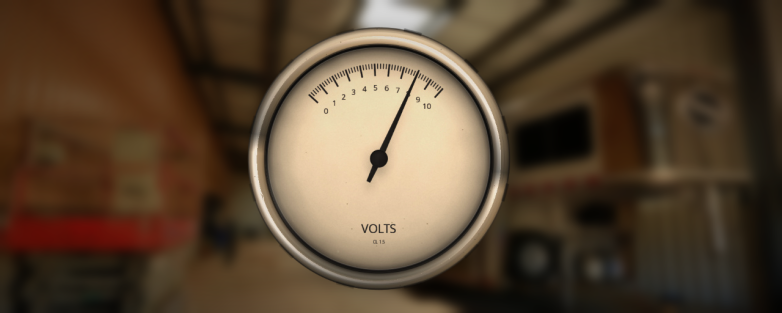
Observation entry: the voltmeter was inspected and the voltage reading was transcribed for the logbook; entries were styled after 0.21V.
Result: 8V
